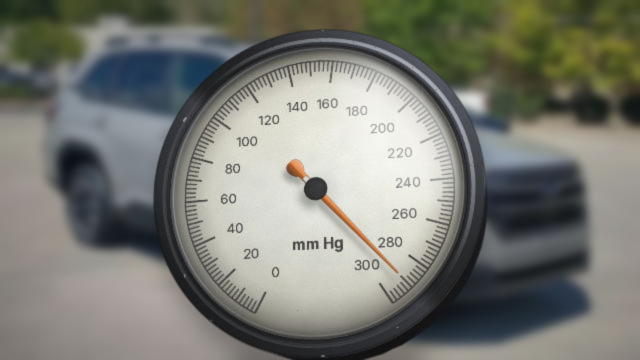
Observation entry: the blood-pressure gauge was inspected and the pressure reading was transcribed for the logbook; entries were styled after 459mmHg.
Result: 290mmHg
